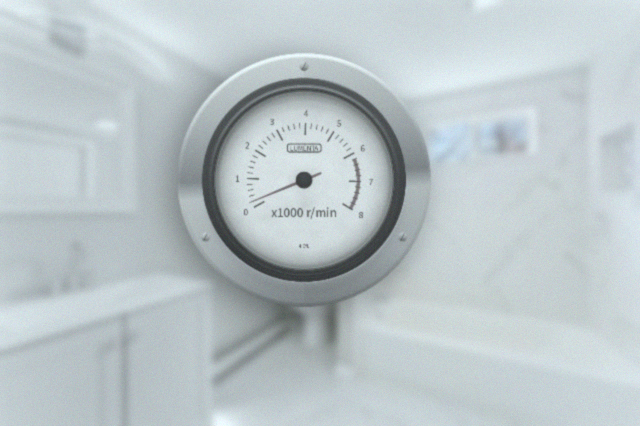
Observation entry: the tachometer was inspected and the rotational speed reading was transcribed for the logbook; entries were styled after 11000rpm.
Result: 200rpm
